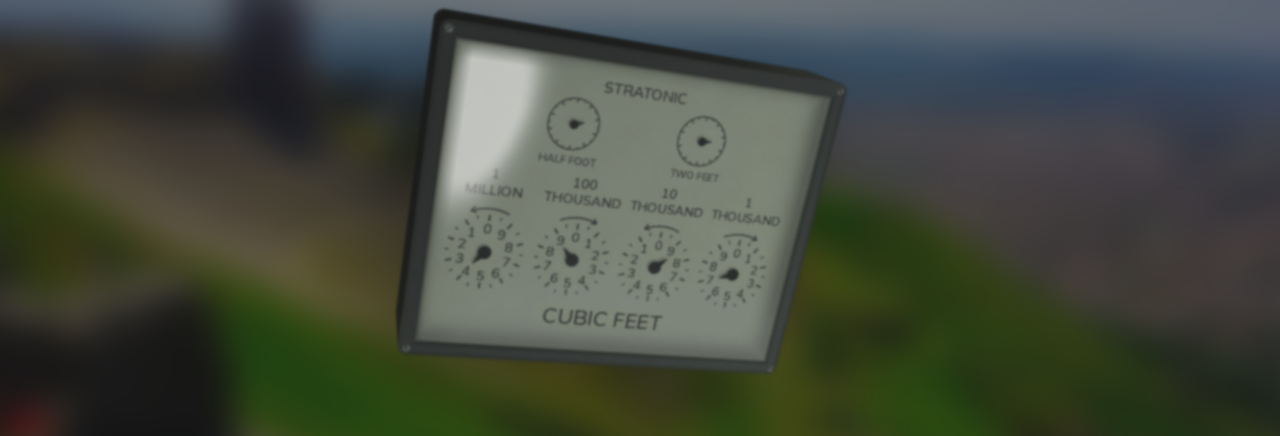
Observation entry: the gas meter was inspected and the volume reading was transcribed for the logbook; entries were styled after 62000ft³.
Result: 388700ft³
